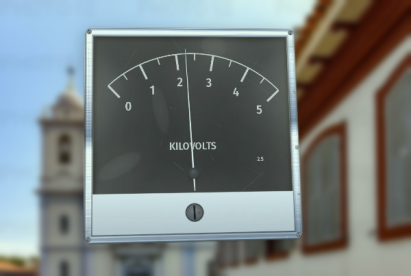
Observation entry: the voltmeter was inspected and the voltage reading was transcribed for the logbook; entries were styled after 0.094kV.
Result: 2.25kV
